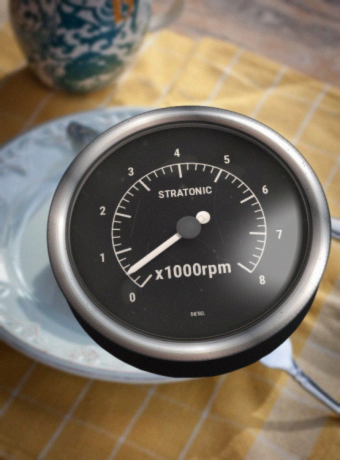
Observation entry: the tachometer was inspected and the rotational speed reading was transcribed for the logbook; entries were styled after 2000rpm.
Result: 400rpm
